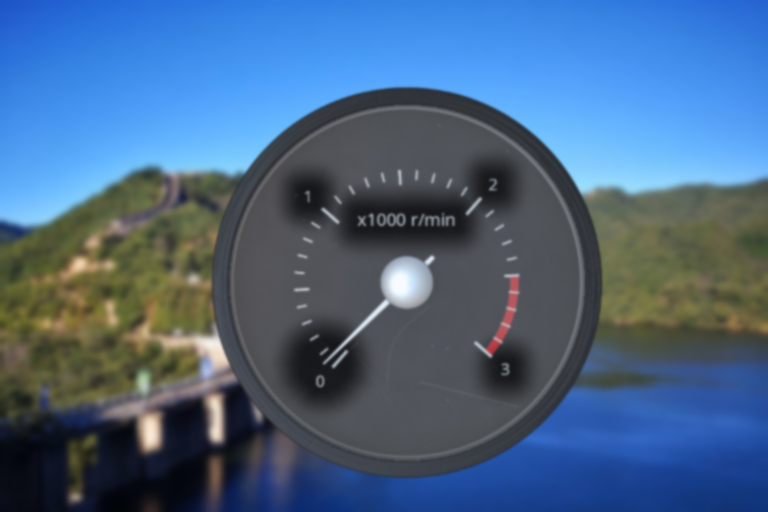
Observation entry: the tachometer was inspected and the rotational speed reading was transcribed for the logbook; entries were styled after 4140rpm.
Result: 50rpm
